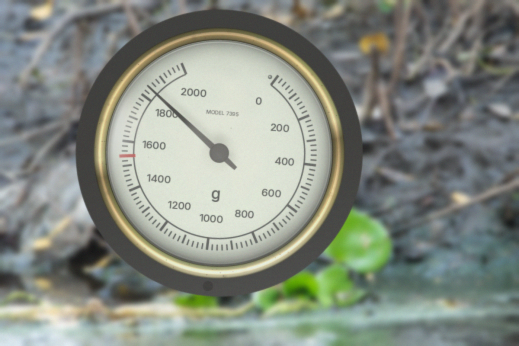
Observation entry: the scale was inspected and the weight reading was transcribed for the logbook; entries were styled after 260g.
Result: 1840g
